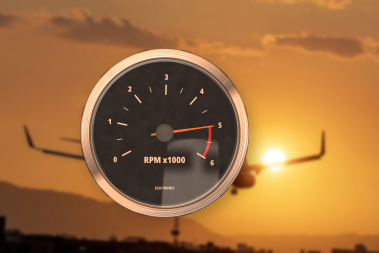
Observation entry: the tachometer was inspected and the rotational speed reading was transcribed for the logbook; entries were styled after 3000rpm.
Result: 5000rpm
